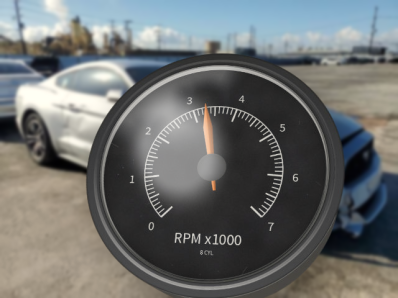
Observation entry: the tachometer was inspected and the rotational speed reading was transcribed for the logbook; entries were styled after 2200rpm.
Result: 3300rpm
